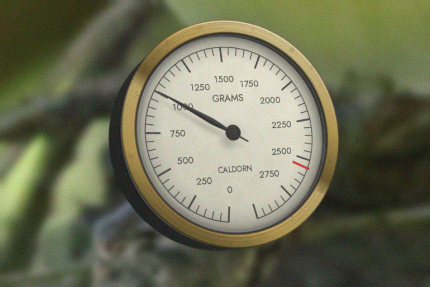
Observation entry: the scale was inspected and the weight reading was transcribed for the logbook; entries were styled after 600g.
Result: 1000g
